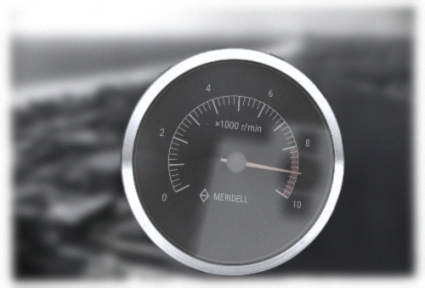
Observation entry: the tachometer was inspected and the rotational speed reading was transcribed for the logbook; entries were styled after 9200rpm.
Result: 9000rpm
